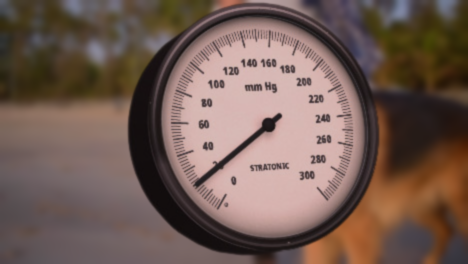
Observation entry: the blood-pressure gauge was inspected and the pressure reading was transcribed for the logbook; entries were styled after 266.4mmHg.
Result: 20mmHg
